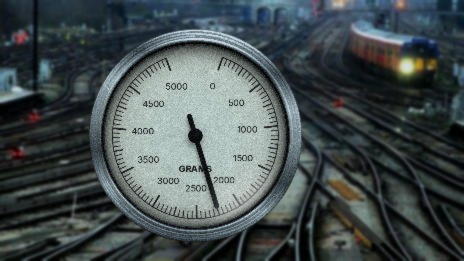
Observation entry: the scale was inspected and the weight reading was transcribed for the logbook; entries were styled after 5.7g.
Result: 2250g
